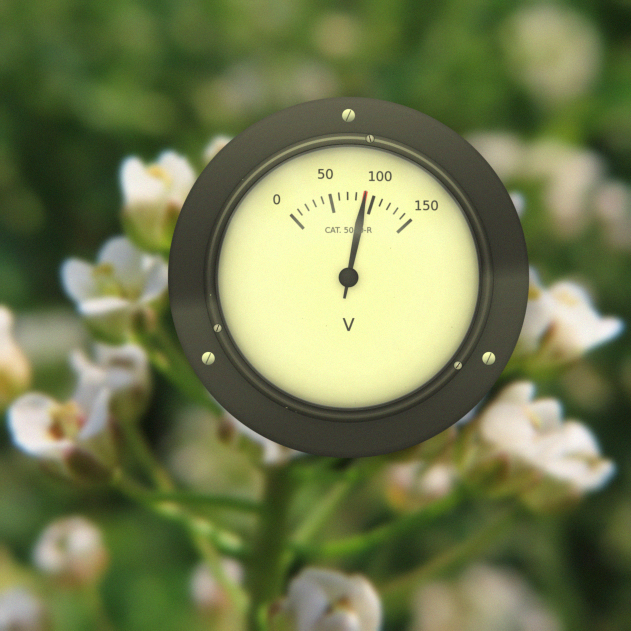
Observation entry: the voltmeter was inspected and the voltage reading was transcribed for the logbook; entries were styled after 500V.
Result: 90V
